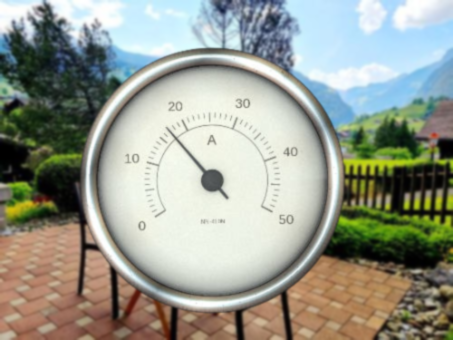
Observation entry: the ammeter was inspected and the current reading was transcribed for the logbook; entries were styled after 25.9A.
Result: 17A
